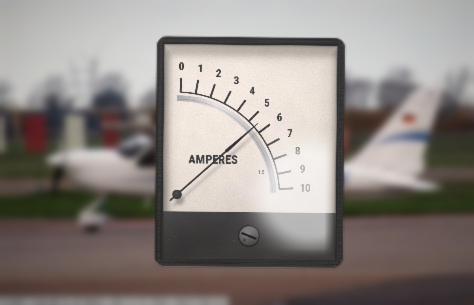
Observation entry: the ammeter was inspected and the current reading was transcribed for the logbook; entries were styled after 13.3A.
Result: 5.5A
